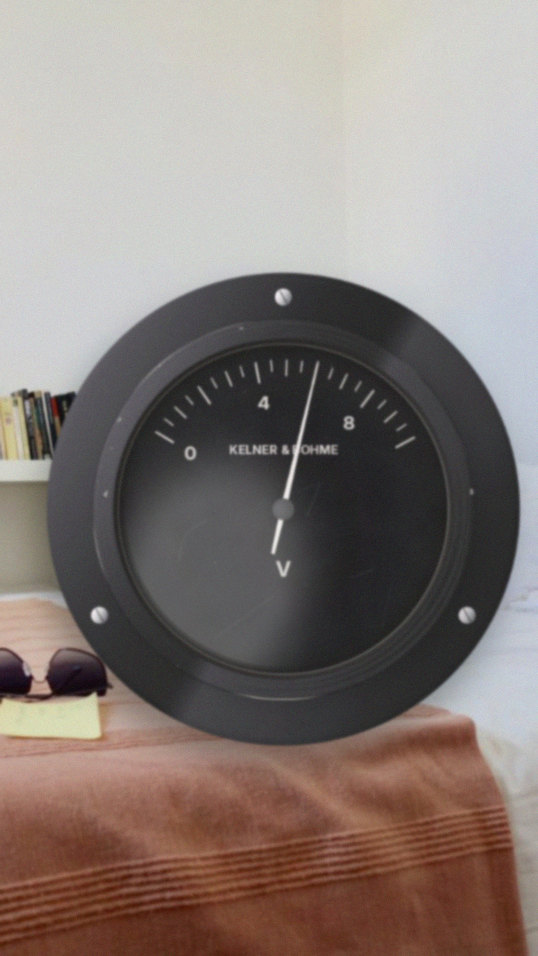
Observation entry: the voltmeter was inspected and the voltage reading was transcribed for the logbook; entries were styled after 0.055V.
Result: 6V
